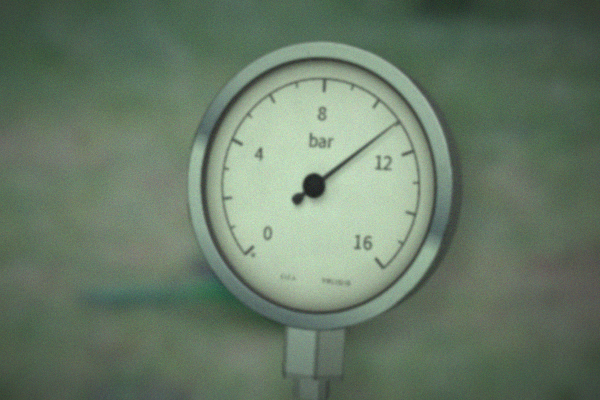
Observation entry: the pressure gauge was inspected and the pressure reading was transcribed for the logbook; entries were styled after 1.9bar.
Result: 11bar
